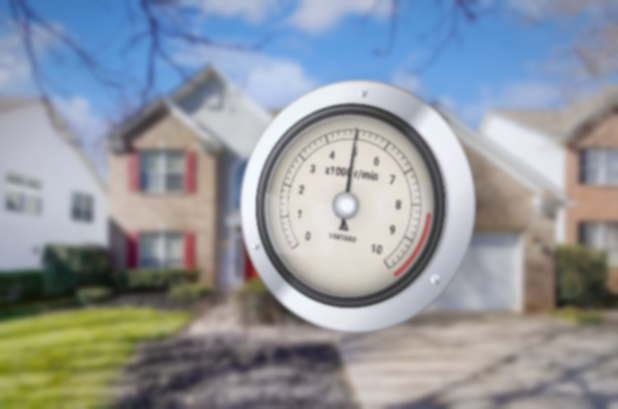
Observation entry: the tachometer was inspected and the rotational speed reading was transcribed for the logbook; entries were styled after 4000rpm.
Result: 5000rpm
